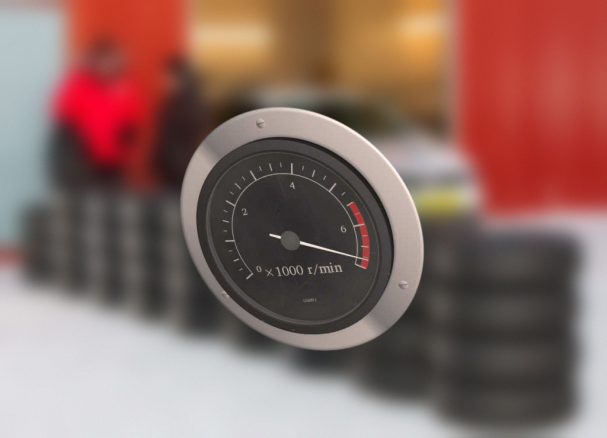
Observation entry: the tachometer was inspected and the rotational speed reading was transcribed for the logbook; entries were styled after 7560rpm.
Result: 6750rpm
